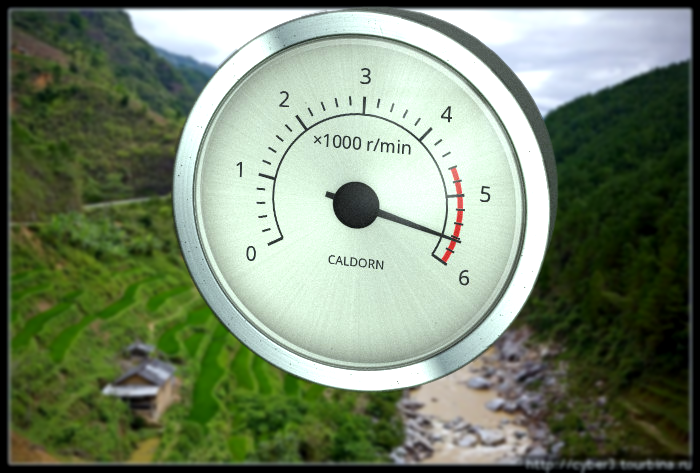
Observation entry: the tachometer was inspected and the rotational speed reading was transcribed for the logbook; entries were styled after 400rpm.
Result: 5600rpm
